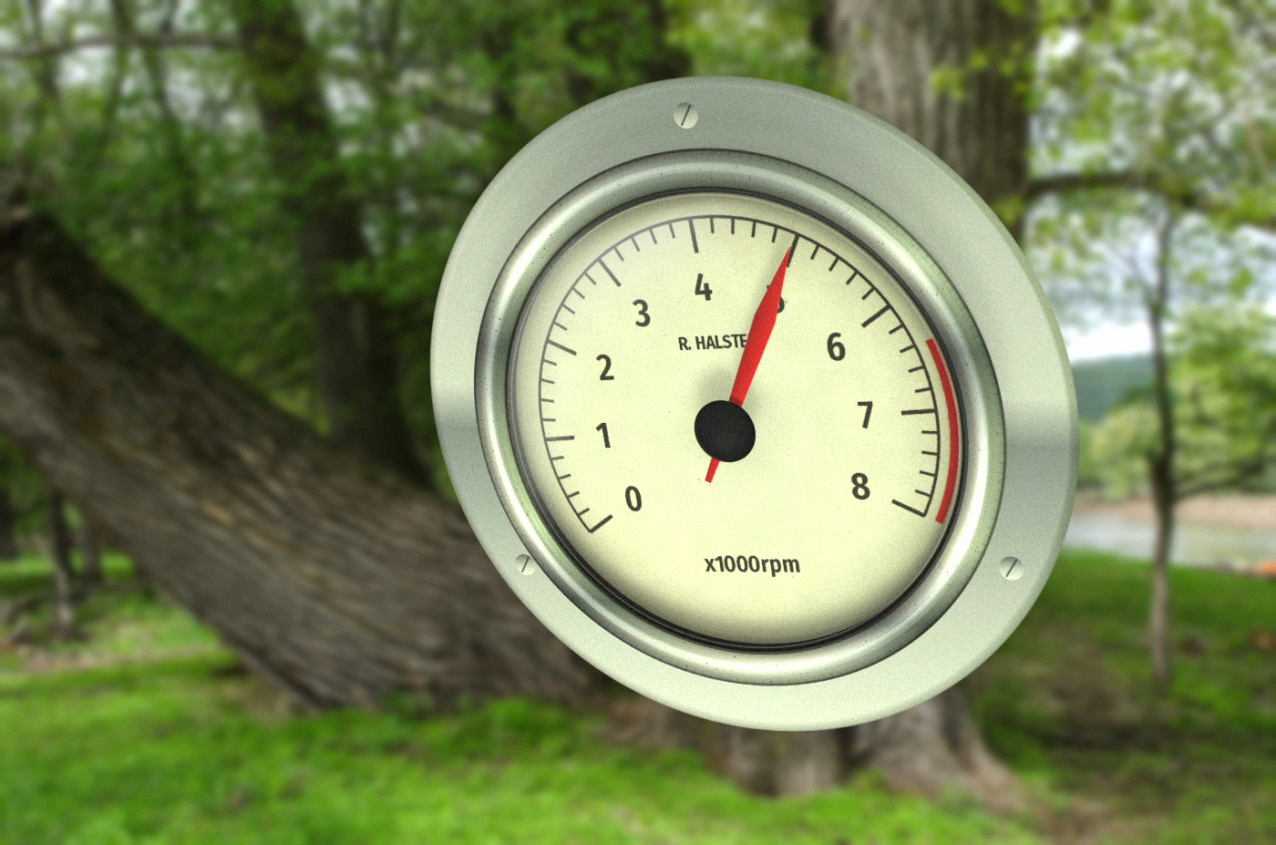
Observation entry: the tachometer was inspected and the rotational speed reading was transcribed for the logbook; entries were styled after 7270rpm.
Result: 5000rpm
